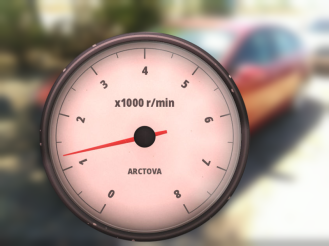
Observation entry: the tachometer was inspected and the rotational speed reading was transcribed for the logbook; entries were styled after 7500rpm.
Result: 1250rpm
